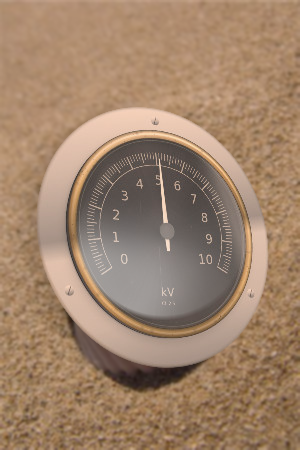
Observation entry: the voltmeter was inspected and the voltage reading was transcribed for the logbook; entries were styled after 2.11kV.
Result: 5kV
